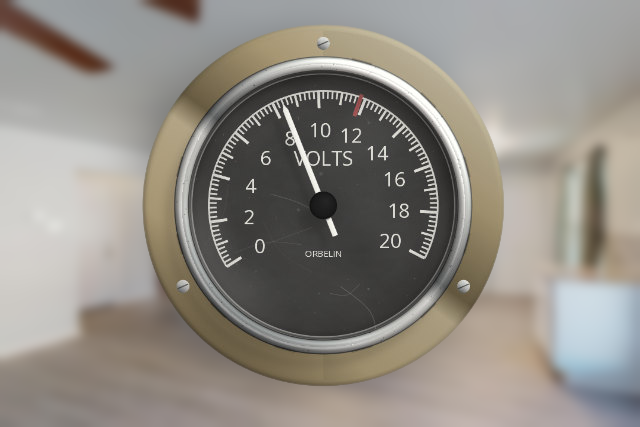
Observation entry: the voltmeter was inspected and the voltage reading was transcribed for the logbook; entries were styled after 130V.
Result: 8.4V
